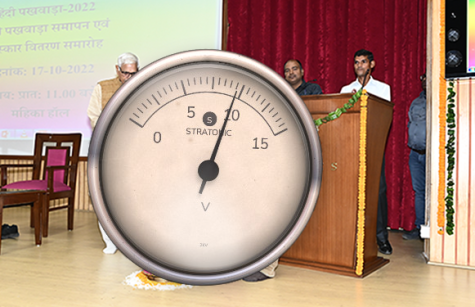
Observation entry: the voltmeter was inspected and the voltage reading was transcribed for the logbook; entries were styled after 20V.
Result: 9.5V
